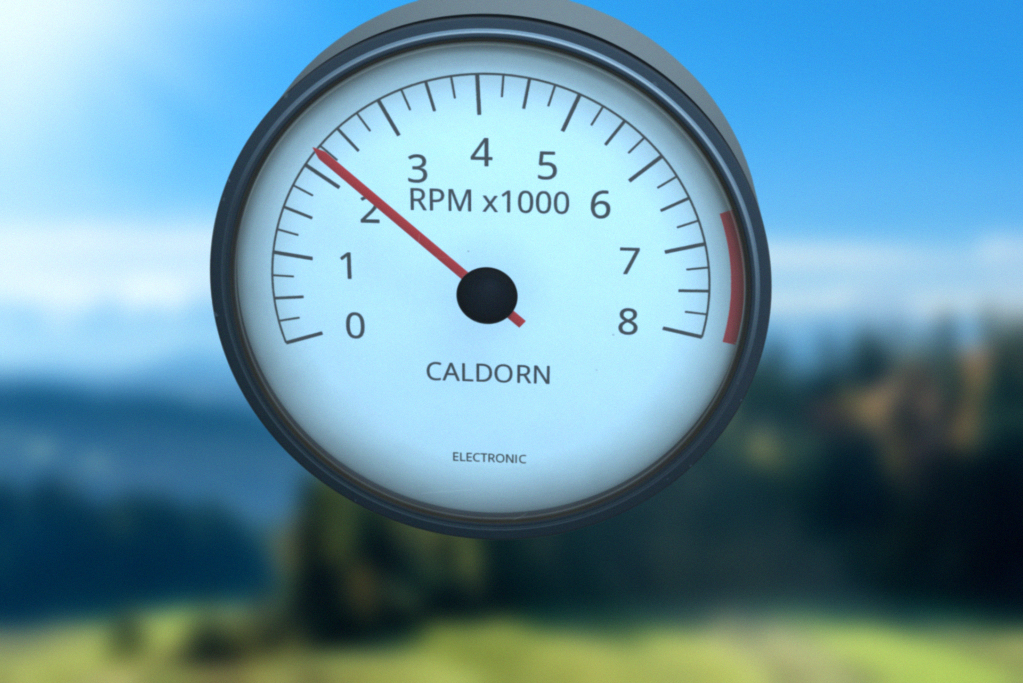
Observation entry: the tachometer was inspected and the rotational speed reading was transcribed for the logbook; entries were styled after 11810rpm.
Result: 2250rpm
